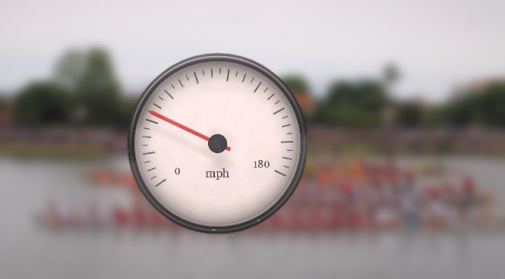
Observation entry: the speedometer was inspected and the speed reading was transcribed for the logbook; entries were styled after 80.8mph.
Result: 45mph
